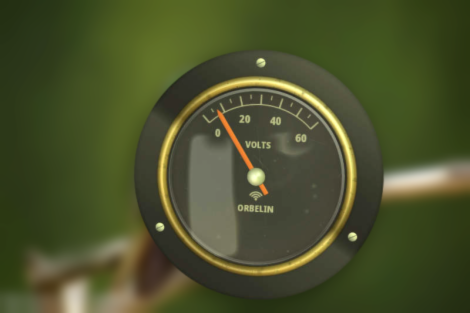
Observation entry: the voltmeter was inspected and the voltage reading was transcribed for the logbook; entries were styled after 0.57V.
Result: 7.5V
